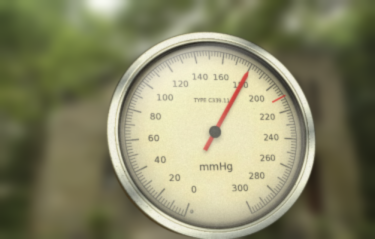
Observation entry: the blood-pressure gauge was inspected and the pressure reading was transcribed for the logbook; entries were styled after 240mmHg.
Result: 180mmHg
